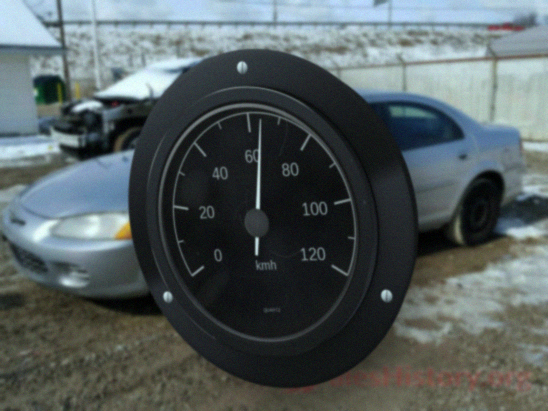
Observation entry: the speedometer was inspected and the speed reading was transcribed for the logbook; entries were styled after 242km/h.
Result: 65km/h
